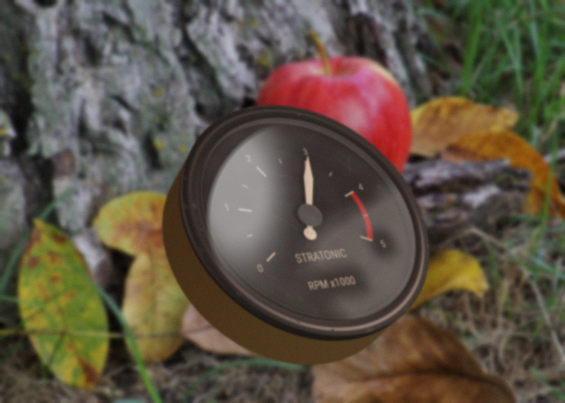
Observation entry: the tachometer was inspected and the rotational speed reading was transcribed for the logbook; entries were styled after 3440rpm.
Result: 3000rpm
